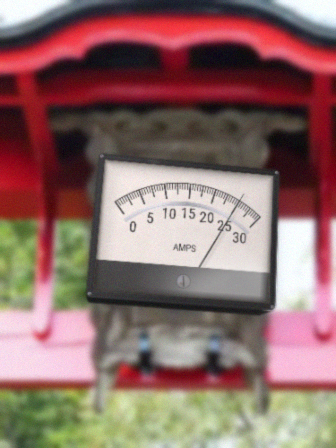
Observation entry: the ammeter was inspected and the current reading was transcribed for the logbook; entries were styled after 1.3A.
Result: 25A
